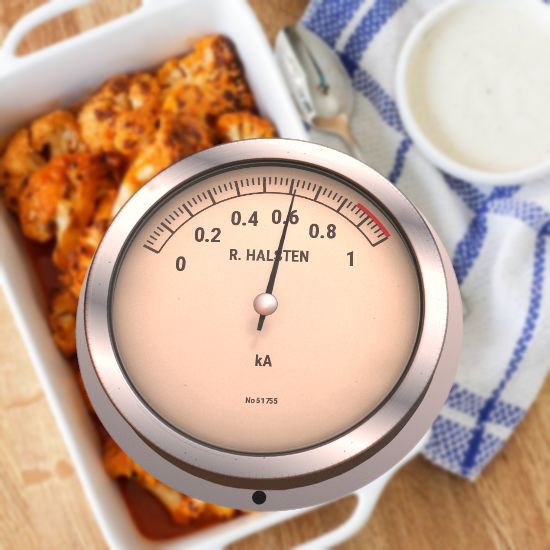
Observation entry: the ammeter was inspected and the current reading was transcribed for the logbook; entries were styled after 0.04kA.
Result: 0.62kA
